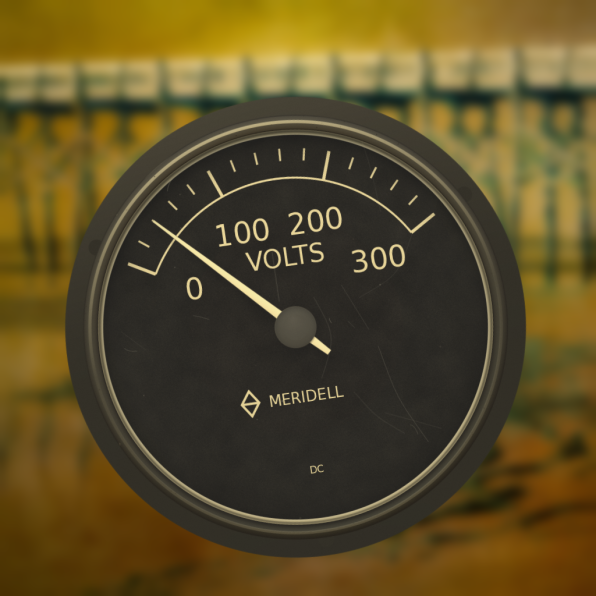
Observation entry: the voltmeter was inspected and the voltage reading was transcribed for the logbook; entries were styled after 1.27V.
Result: 40V
